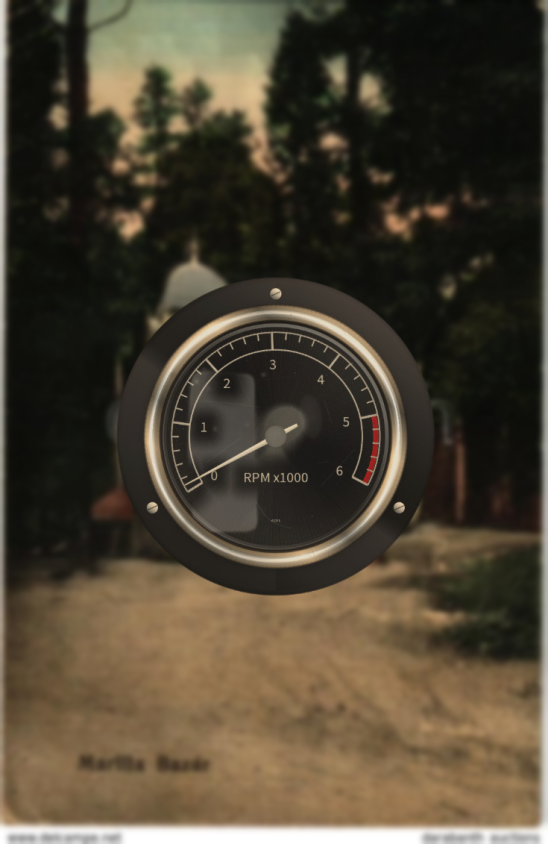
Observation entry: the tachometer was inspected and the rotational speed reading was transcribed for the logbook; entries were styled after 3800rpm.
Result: 100rpm
